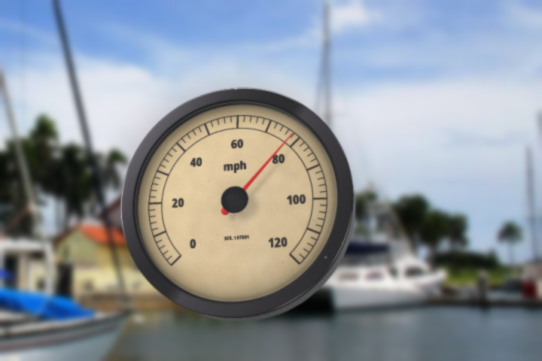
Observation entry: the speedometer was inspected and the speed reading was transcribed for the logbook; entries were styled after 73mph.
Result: 78mph
